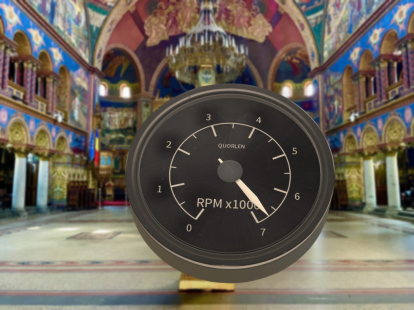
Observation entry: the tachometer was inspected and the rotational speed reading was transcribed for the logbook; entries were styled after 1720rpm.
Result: 6750rpm
